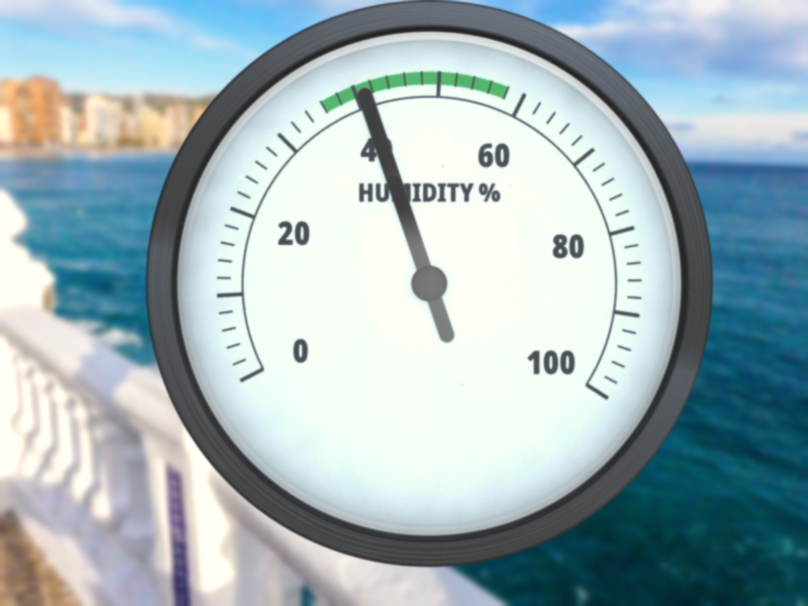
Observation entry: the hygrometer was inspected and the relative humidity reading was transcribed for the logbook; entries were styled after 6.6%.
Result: 41%
